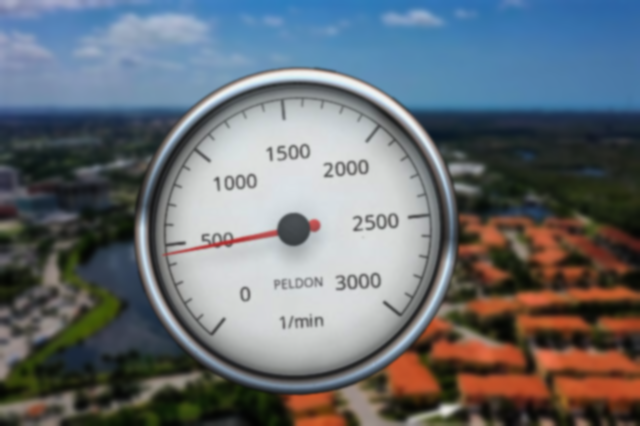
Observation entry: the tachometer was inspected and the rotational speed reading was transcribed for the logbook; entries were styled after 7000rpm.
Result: 450rpm
